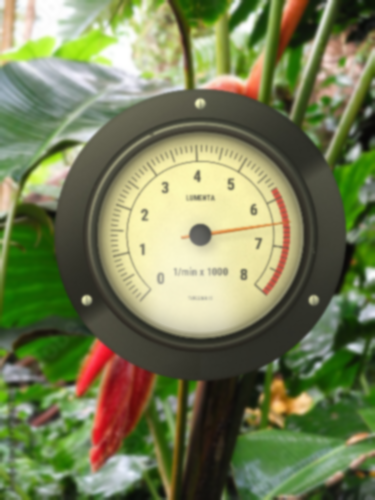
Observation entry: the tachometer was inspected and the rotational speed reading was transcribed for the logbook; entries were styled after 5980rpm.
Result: 6500rpm
